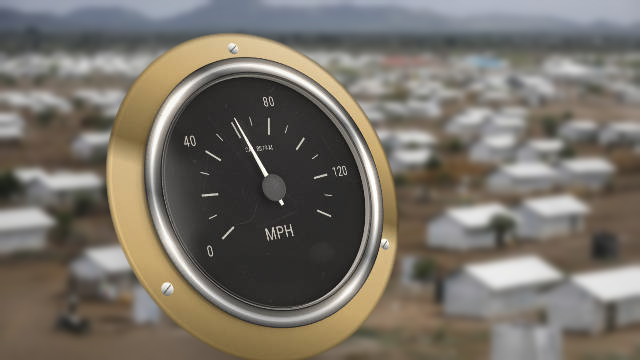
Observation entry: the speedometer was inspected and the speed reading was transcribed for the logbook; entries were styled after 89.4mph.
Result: 60mph
